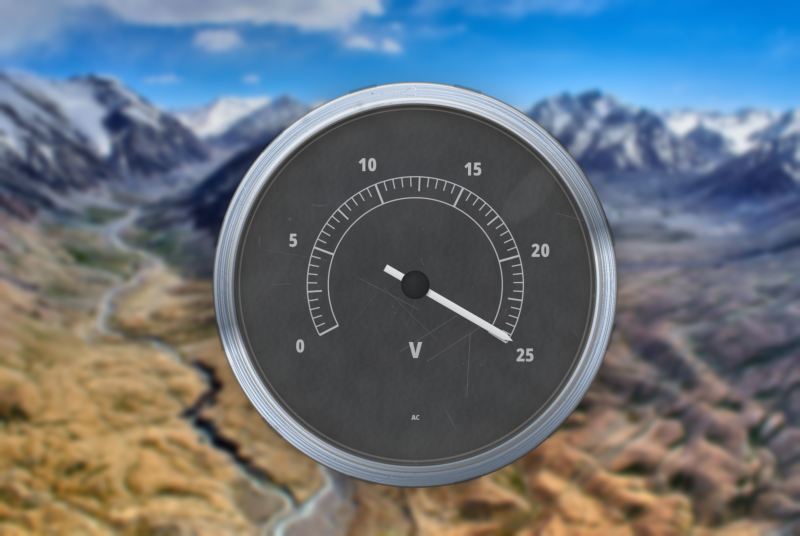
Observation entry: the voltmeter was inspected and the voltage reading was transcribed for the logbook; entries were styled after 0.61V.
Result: 24.75V
